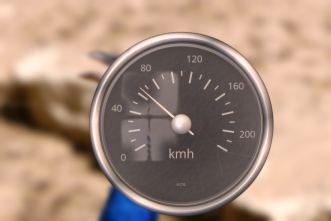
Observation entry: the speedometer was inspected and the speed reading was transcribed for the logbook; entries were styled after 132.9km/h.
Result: 65km/h
